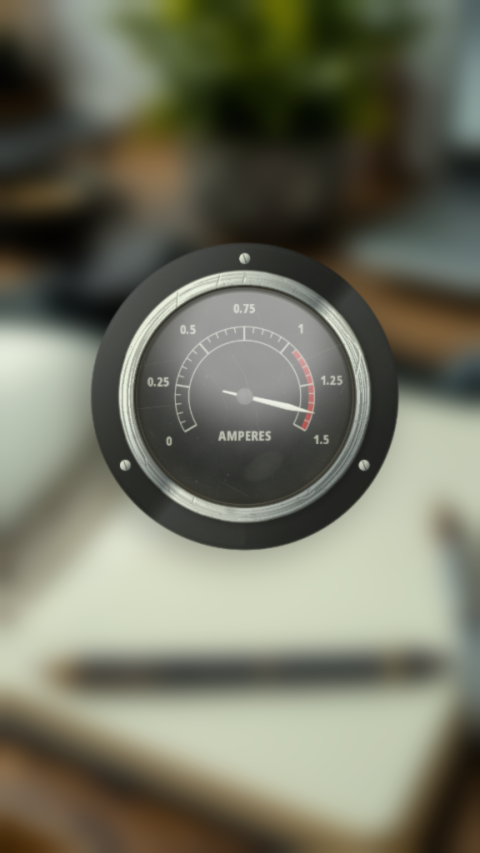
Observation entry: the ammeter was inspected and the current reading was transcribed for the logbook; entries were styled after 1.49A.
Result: 1.4A
